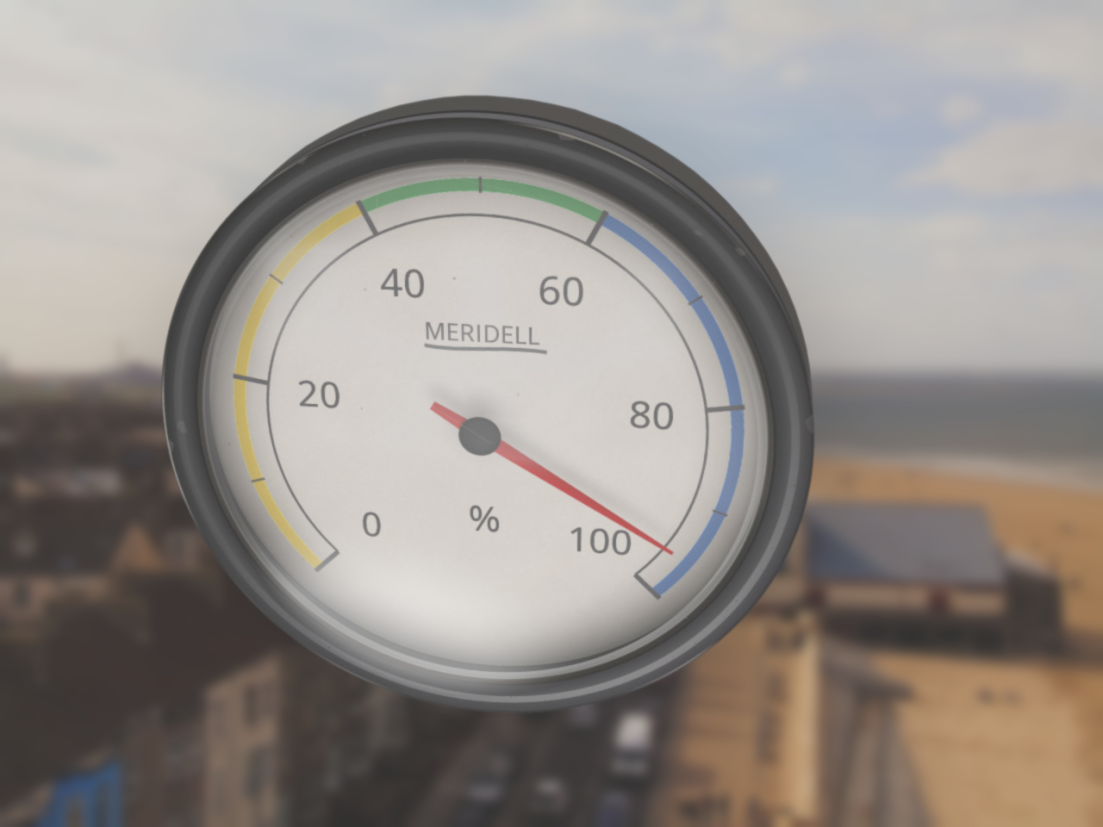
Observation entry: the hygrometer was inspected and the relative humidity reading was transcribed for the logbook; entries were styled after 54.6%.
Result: 95%
